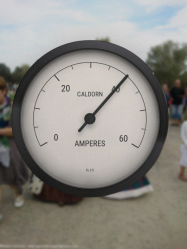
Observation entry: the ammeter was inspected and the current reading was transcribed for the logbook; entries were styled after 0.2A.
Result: 40A
